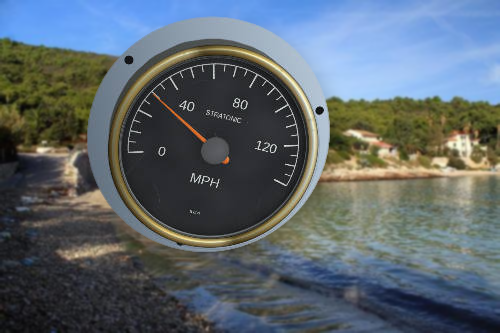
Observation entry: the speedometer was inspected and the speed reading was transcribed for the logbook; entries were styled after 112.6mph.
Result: 30mph
